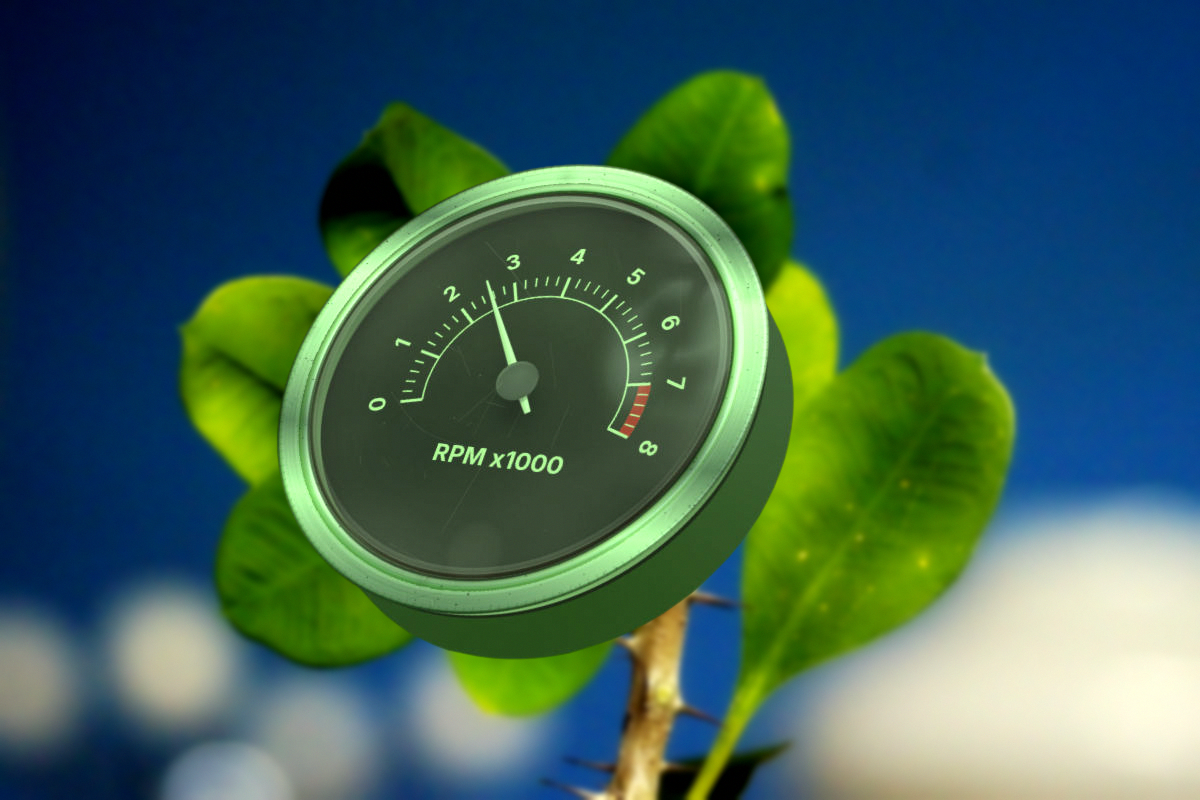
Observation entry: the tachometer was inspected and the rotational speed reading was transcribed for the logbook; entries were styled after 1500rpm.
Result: 2600rpm
